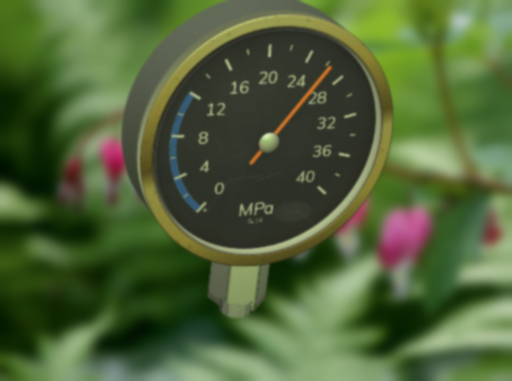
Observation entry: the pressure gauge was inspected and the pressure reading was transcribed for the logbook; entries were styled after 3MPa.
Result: 26MPa
